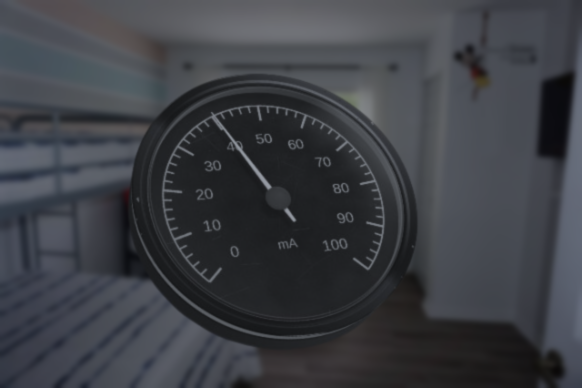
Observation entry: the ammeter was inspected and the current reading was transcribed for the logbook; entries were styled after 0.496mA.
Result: 40mA
